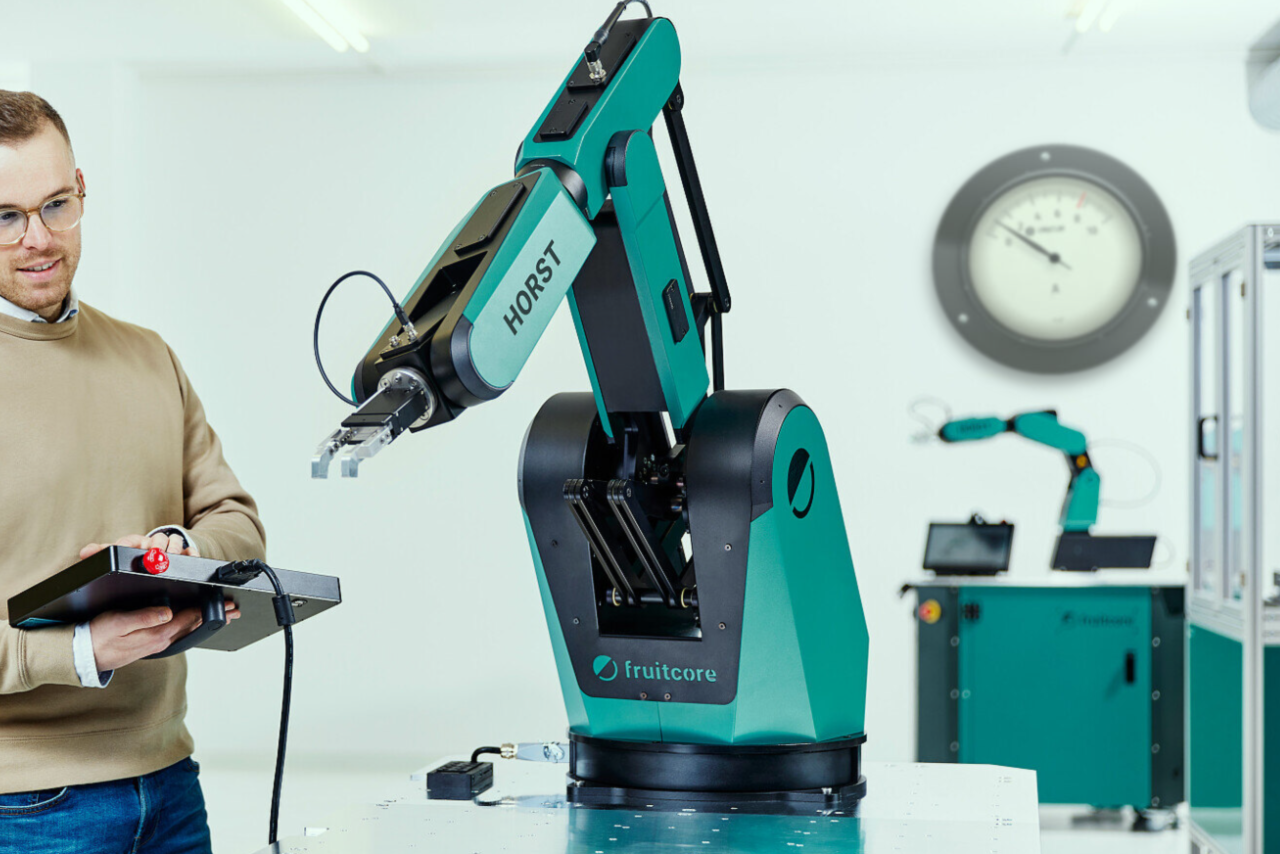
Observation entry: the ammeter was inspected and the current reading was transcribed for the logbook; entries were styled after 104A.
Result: 1A
